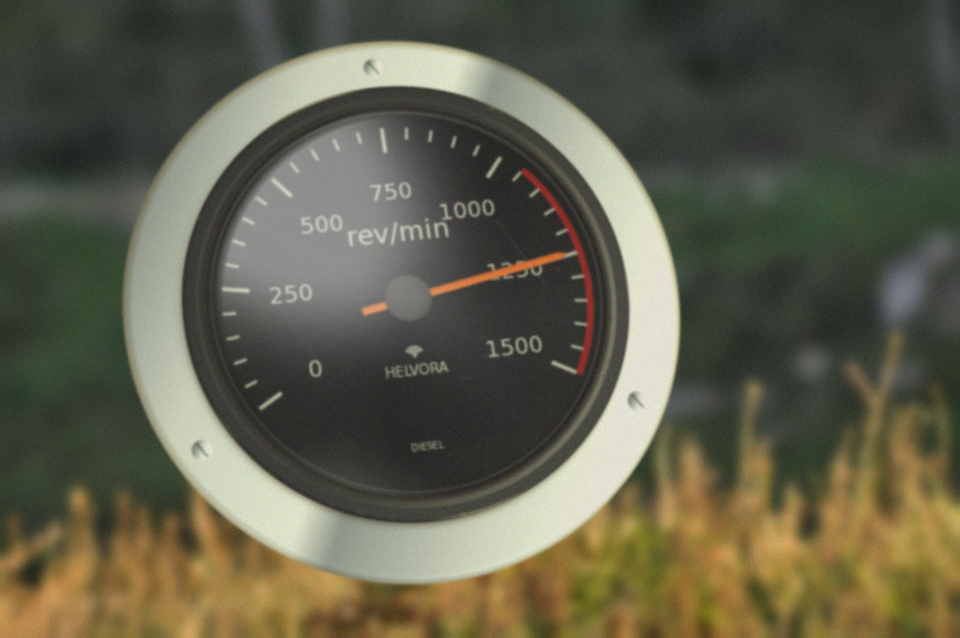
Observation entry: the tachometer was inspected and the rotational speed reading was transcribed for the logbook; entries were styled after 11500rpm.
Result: 1250rpm
